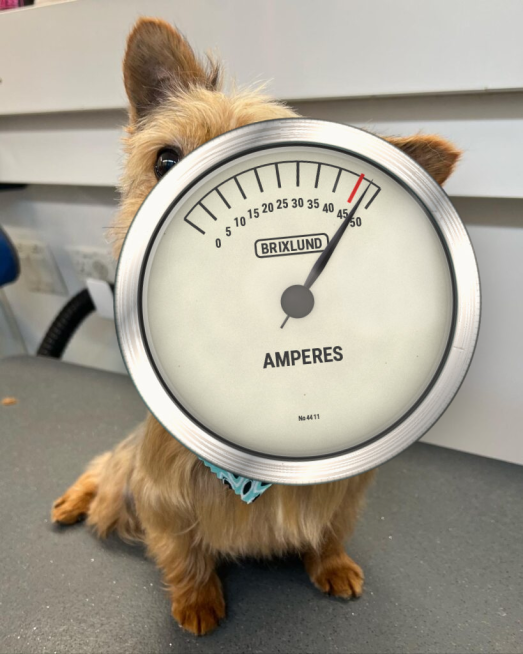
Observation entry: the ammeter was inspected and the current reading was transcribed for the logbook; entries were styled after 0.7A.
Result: 47.5A
